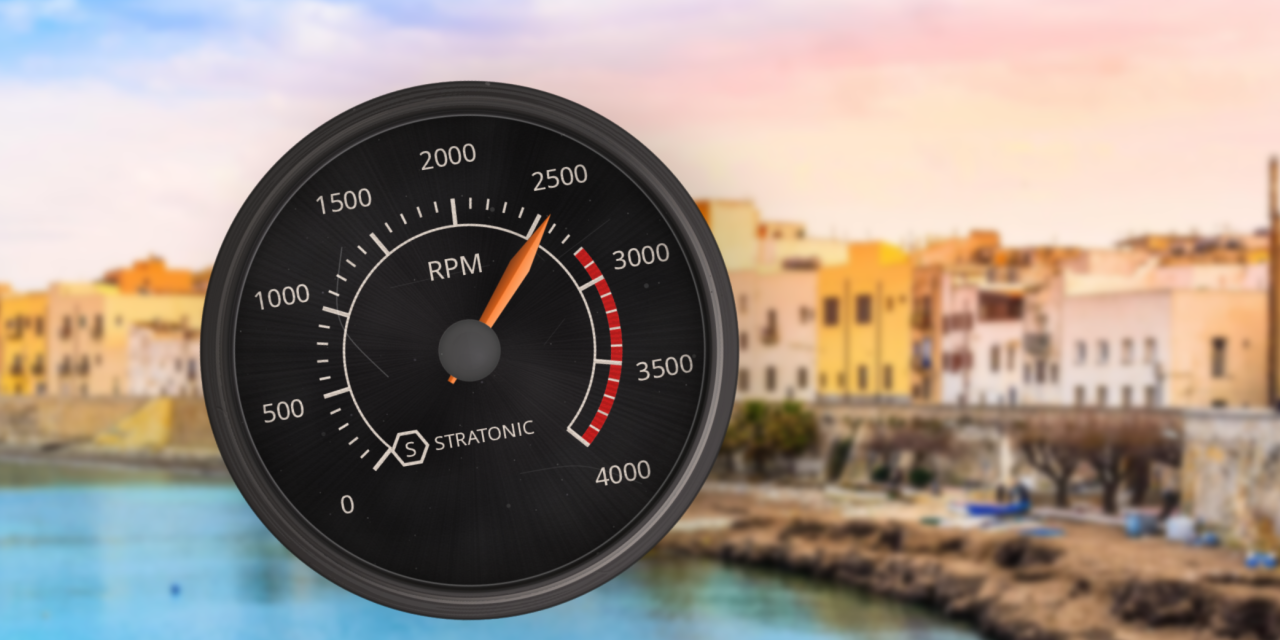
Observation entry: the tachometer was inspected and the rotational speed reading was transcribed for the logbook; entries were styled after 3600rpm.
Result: 2550rpm
